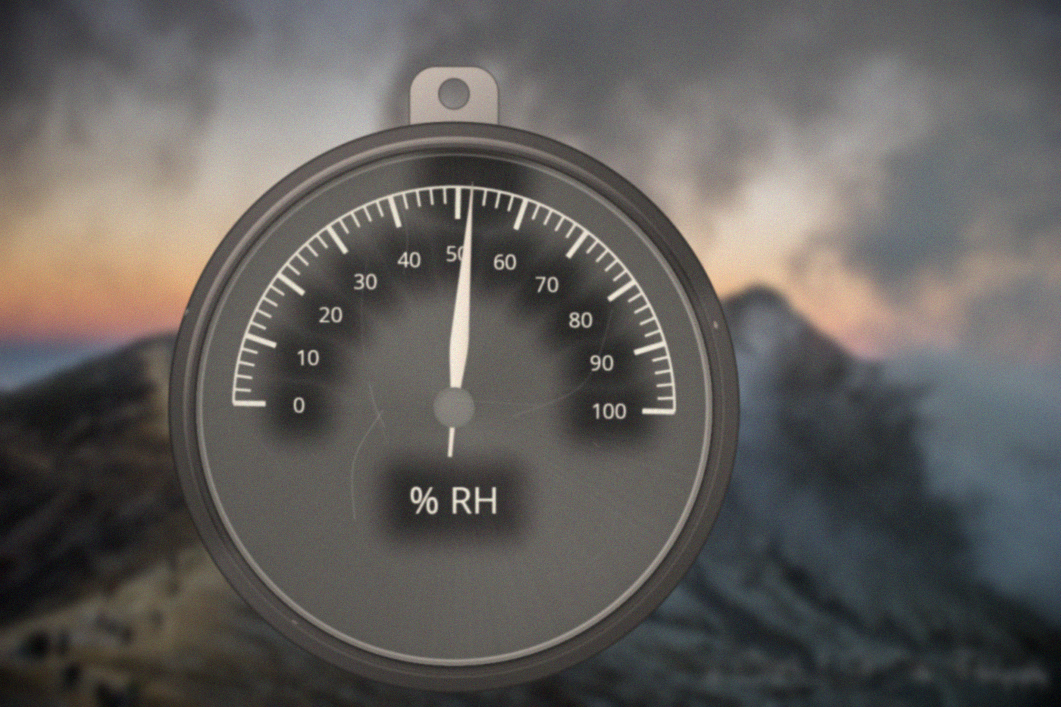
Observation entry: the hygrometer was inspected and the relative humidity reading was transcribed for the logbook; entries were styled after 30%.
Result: 52%
